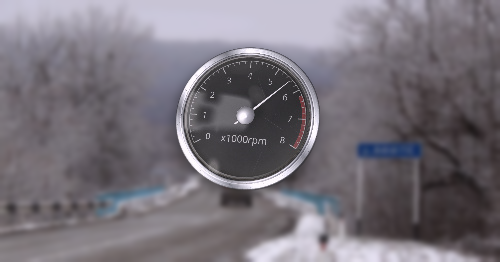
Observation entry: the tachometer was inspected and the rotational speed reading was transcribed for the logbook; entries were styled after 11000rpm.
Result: 5600rpm
